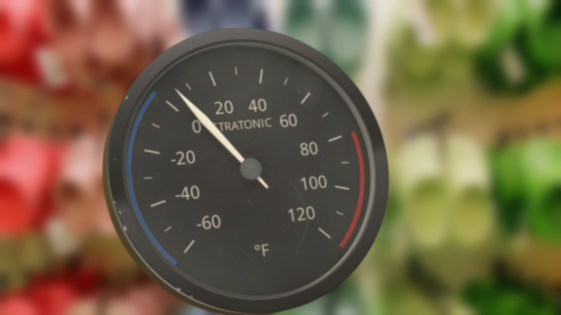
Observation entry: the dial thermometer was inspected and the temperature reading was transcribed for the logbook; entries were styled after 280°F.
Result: 5°F
